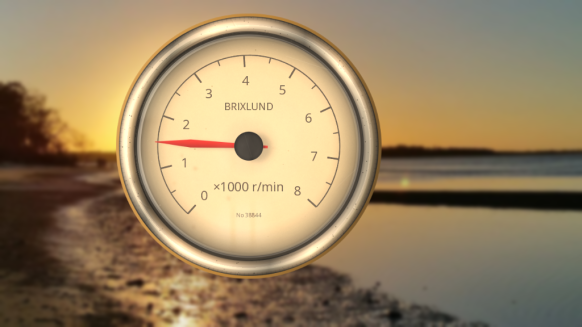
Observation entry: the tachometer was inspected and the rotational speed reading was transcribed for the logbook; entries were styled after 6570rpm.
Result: 1500rpm
